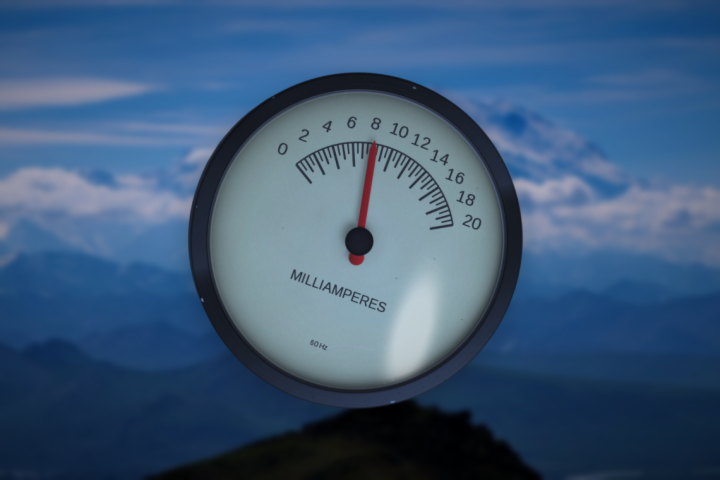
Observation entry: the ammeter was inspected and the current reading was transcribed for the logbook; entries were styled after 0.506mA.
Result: 8mA
